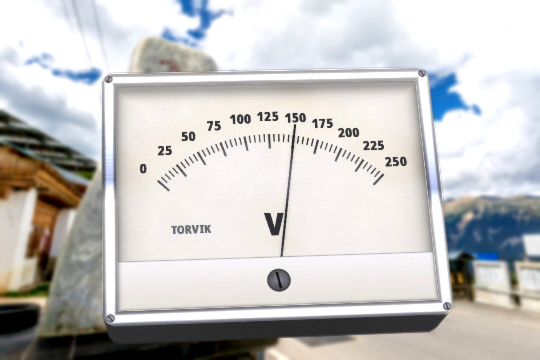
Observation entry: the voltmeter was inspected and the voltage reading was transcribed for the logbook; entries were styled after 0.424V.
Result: 150V
